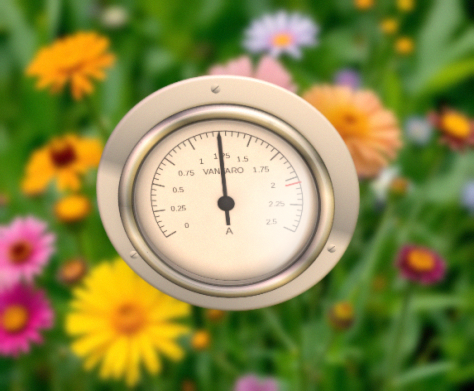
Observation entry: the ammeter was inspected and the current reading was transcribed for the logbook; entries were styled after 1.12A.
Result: 1.25A
